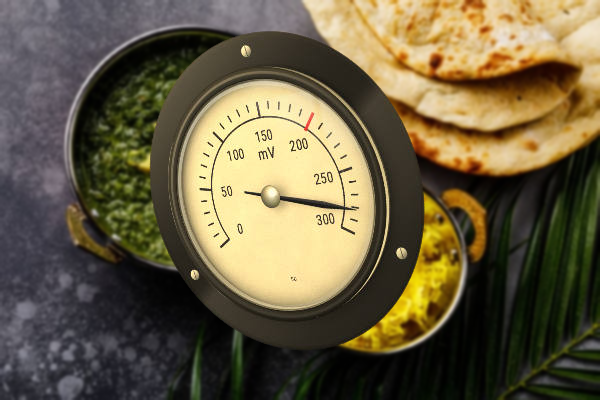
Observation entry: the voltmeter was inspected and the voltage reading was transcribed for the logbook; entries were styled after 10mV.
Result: 280mV
